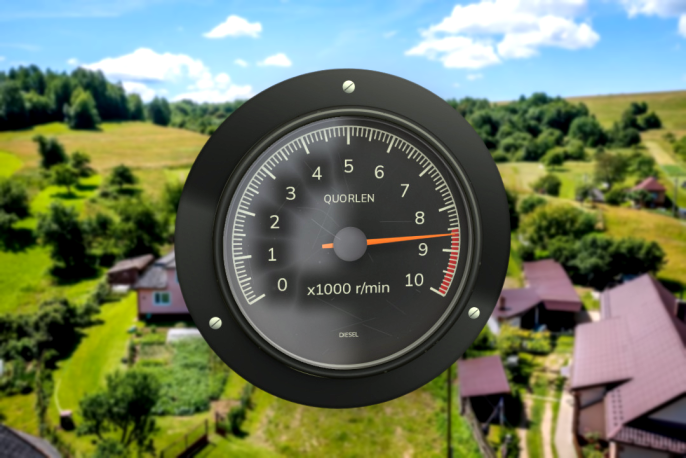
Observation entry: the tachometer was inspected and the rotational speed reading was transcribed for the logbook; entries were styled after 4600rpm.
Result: 8600rpm
